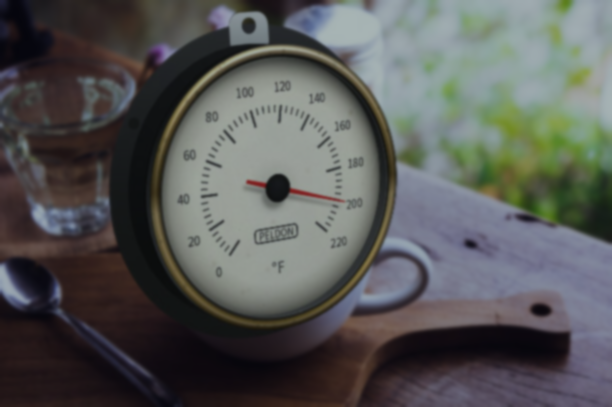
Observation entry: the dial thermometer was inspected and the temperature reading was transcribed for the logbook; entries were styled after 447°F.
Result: 200°F
